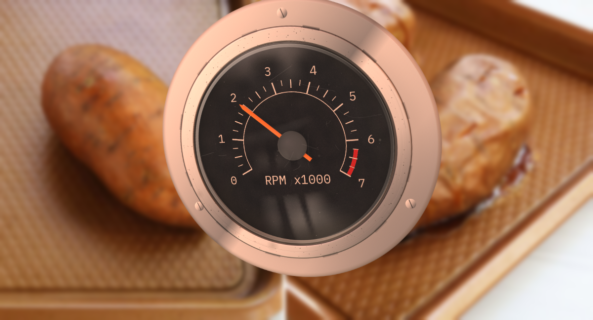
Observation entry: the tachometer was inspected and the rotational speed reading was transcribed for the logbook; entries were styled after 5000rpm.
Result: 2000rpm
